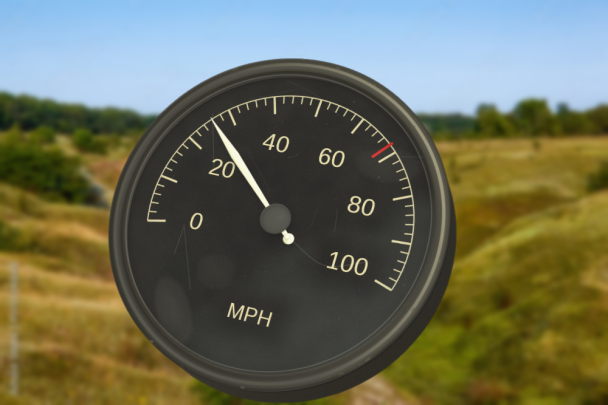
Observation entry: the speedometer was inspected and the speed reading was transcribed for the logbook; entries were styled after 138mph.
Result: 26mph
